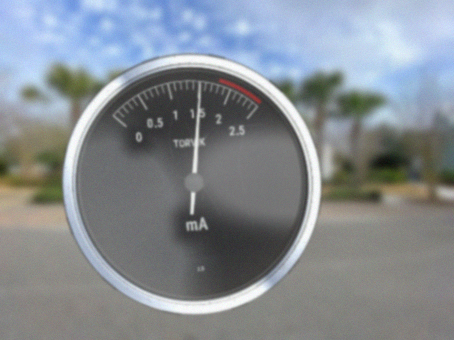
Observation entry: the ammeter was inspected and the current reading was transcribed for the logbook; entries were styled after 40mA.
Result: 1.5mA
